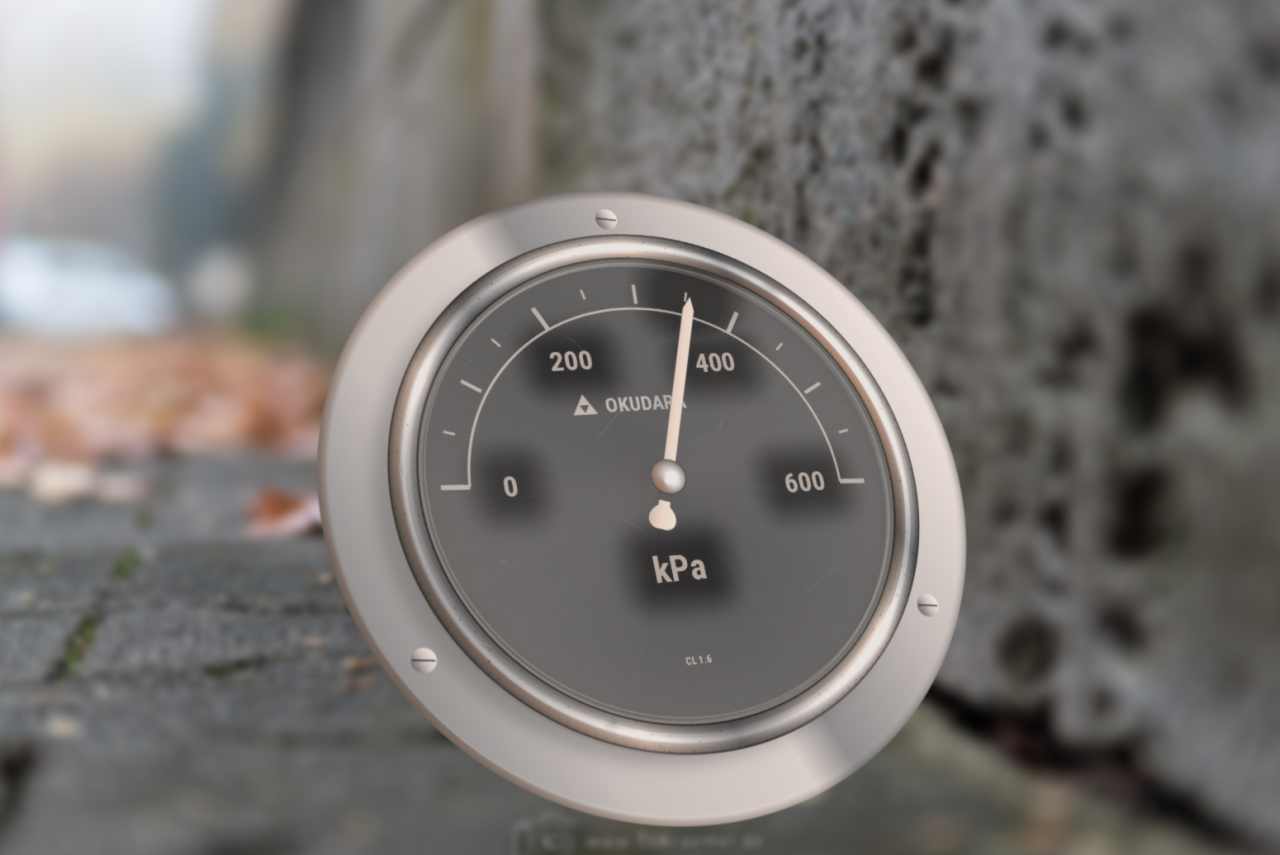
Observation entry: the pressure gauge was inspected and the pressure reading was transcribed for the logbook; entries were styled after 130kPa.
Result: 350kPa
